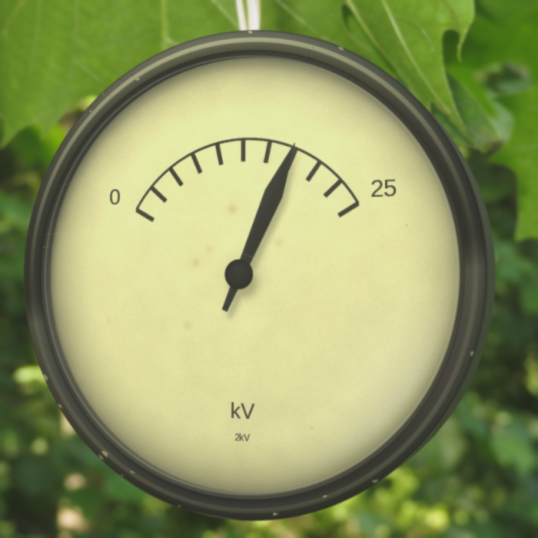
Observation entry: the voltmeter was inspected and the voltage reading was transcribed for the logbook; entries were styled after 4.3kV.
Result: 17.5kV
